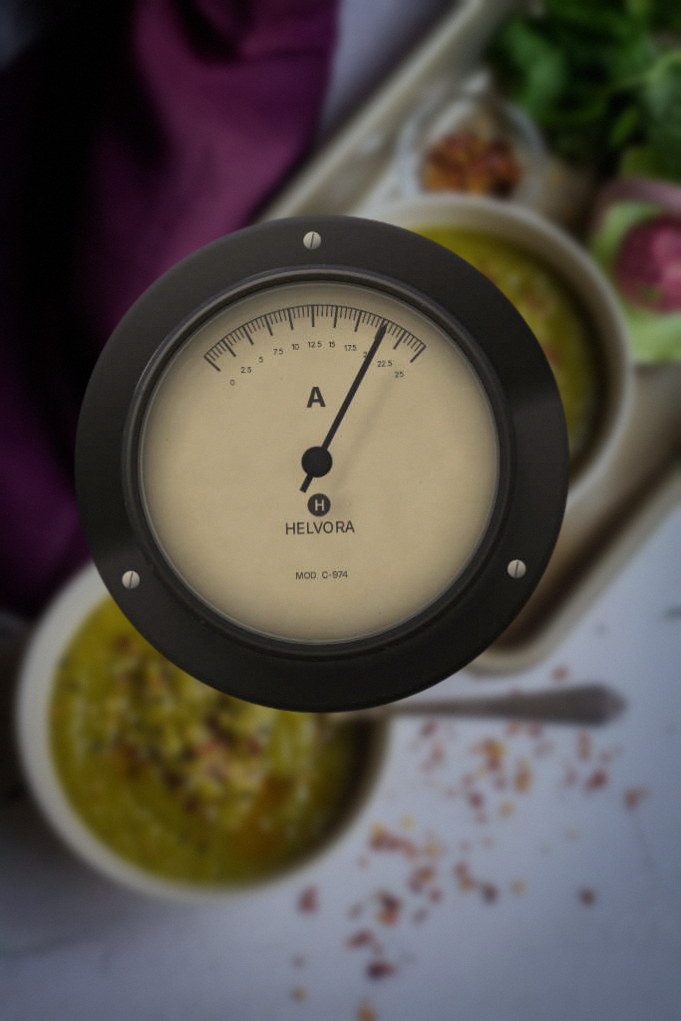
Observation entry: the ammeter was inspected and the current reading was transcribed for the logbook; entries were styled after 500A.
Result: 20.5A
